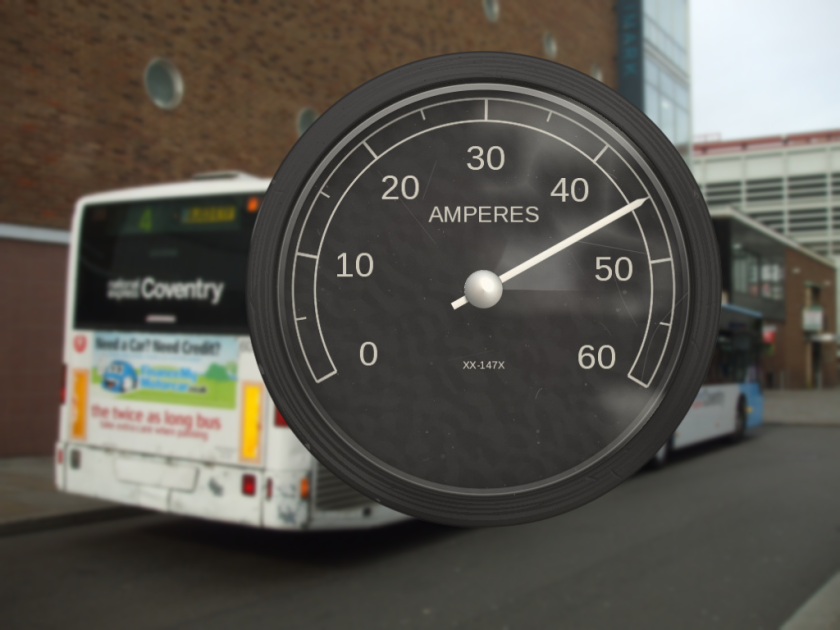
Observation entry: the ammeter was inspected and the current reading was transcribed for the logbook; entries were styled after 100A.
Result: 45A
